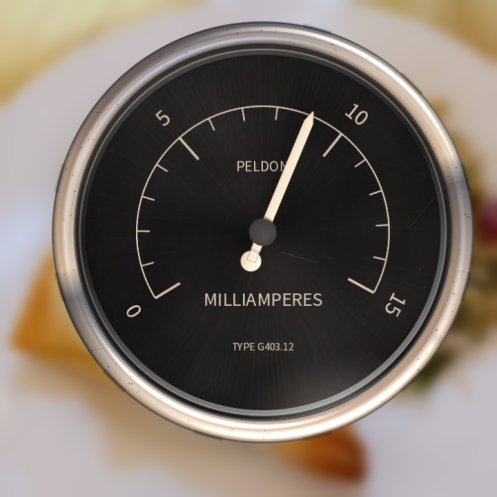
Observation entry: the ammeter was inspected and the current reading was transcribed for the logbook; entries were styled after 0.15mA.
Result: 9mA
